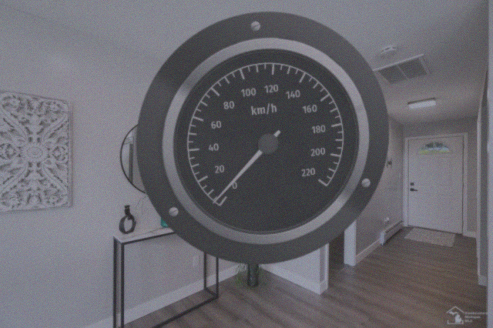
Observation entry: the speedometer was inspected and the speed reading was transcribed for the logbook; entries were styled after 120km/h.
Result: 5km/h
